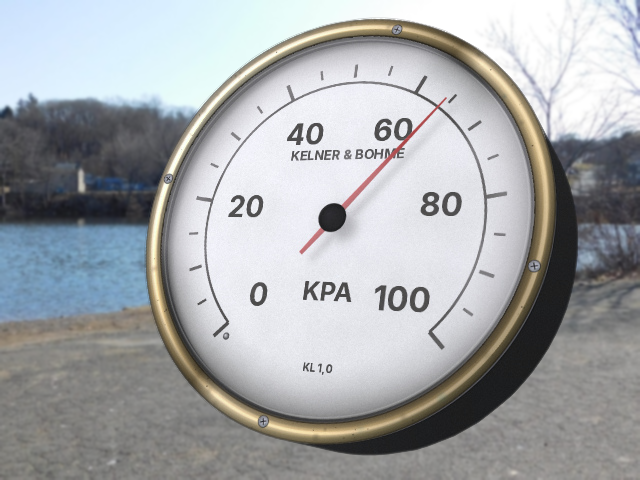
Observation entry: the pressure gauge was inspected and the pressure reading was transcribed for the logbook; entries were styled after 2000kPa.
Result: 65kPa
